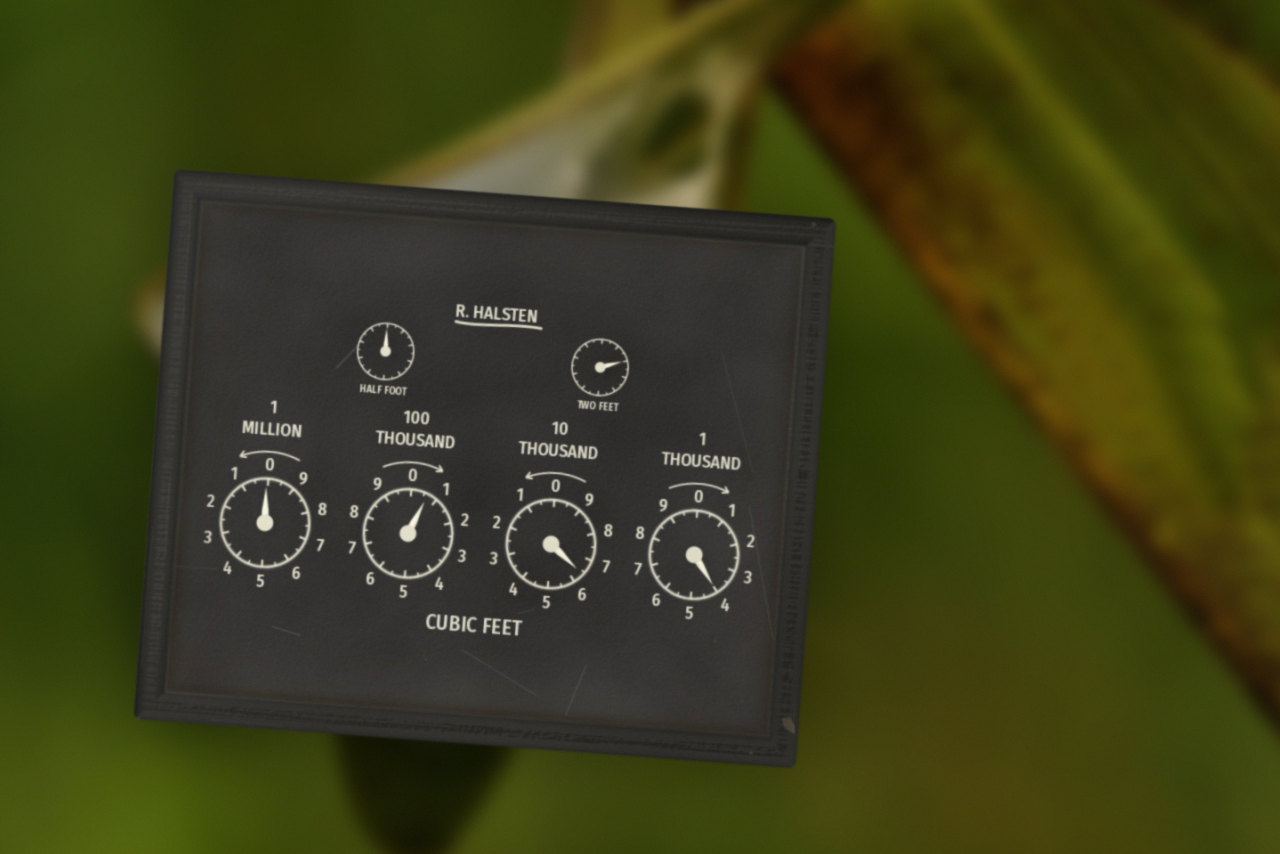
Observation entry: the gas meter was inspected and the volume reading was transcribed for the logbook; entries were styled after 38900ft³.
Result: 6400ft³
